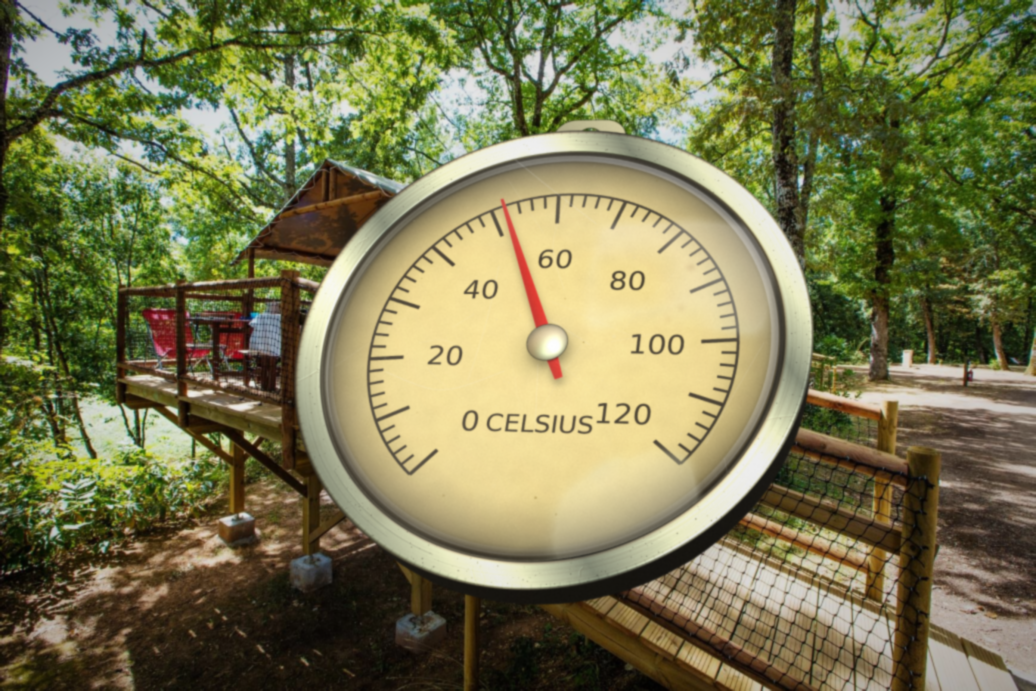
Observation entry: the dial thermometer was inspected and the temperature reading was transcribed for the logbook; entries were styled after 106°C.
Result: 52°C
